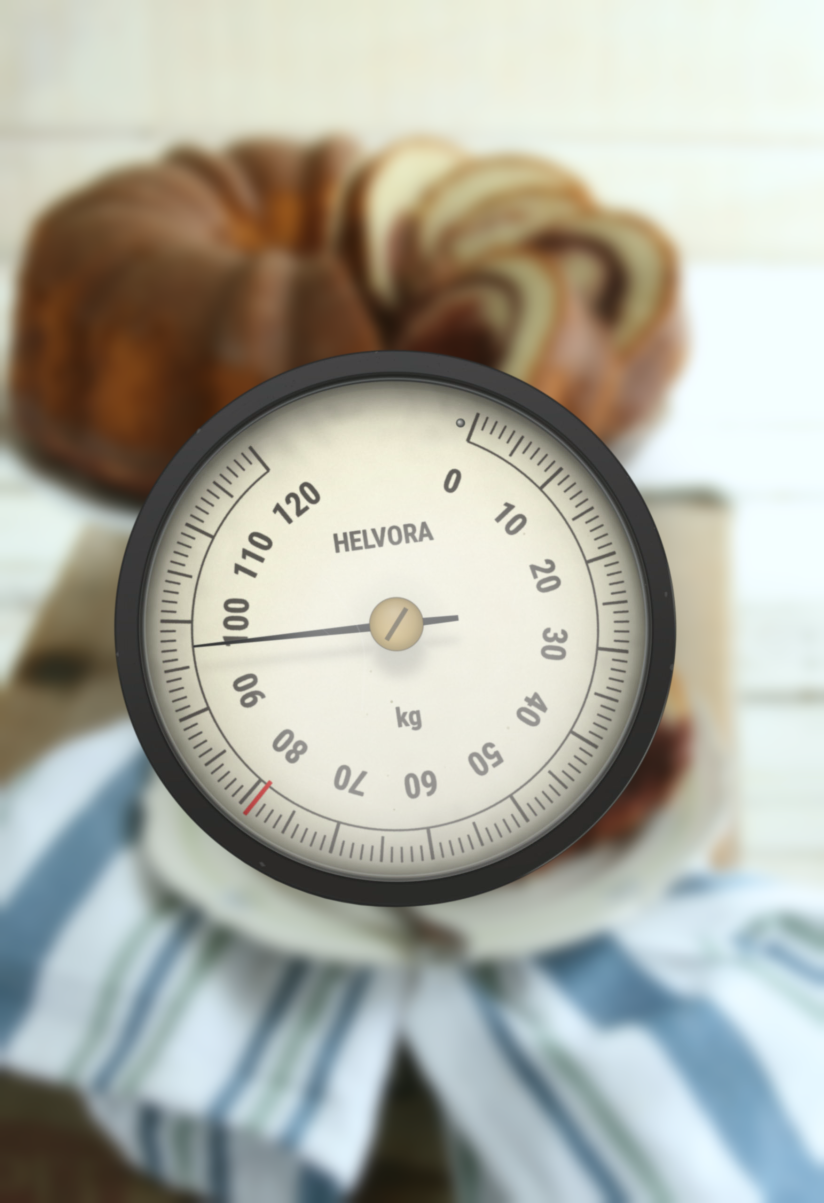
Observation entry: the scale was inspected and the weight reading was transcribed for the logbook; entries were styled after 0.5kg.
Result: 97kg
